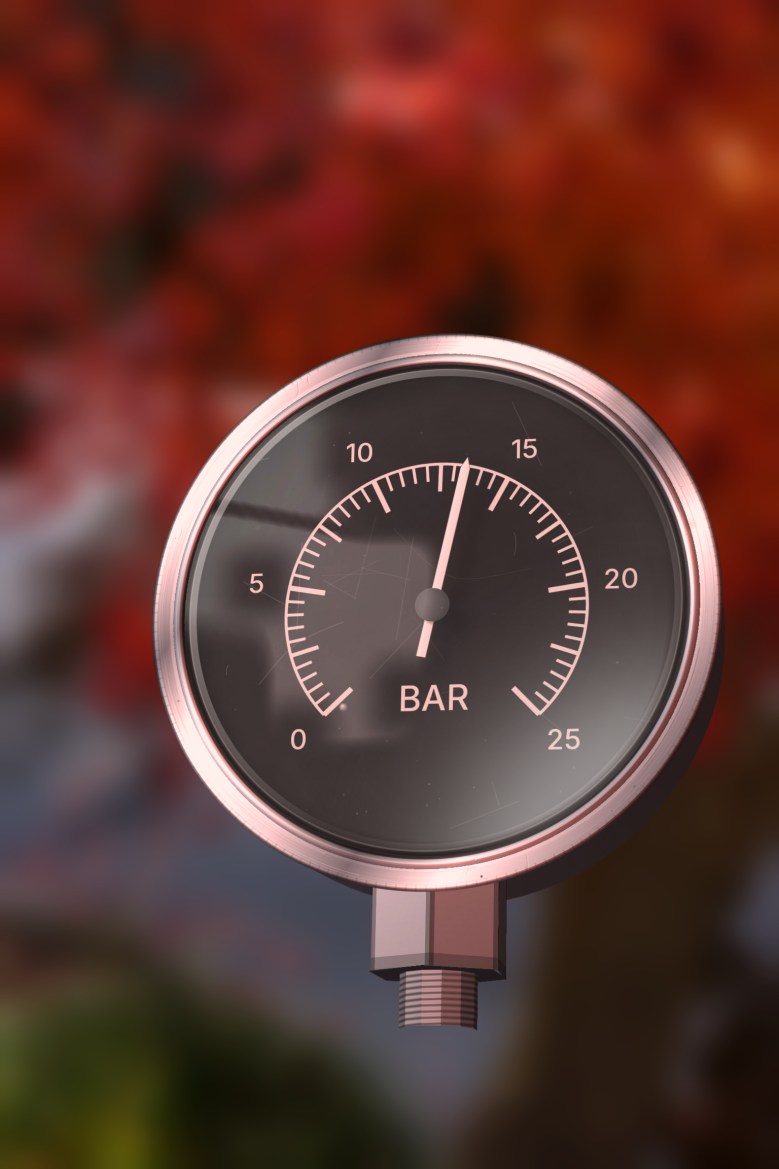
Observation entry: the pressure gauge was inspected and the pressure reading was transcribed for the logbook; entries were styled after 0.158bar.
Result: 13.5bar
